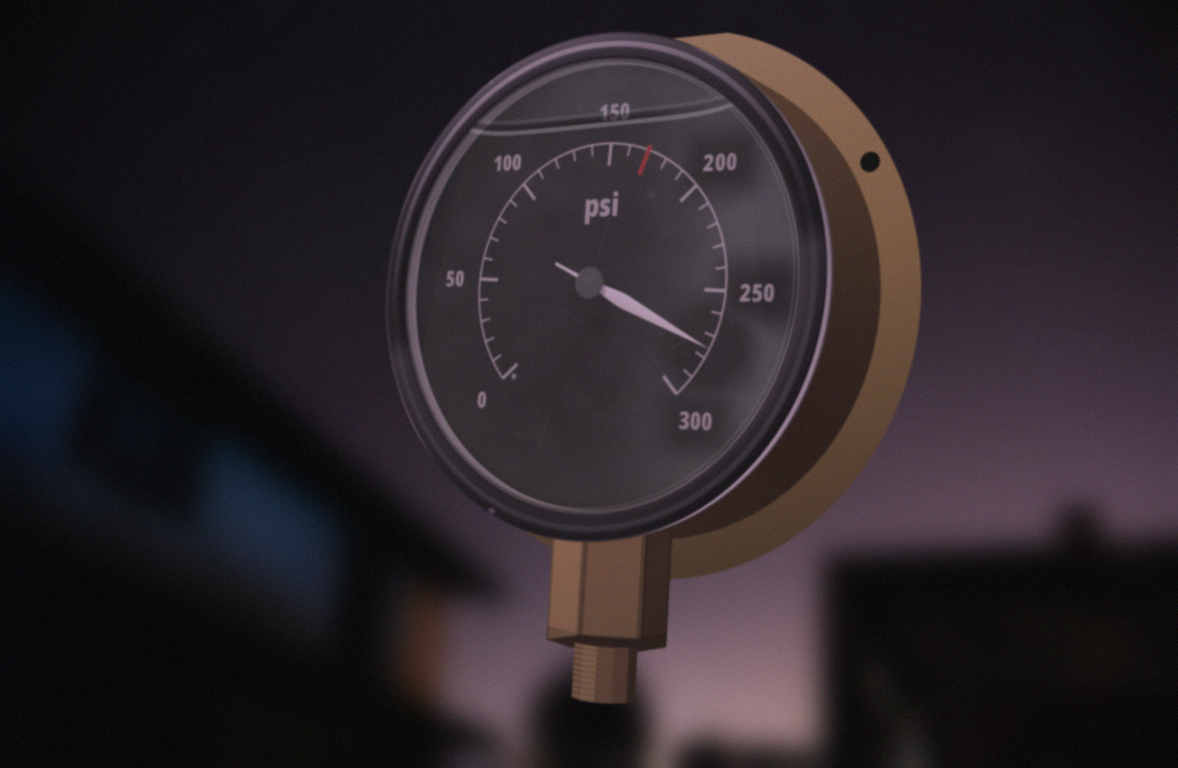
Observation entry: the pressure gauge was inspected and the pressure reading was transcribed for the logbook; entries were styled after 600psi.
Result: 275psi
